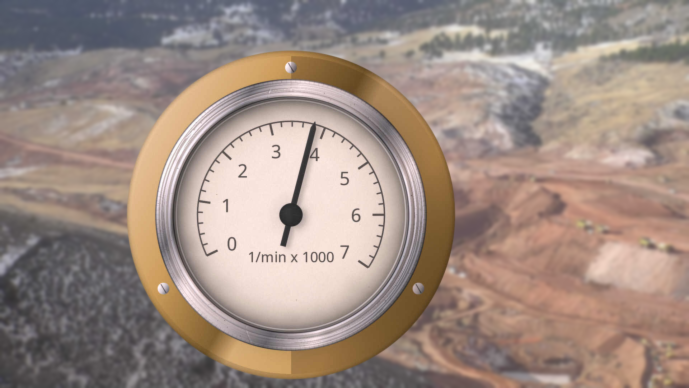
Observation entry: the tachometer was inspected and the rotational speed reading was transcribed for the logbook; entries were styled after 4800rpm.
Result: 3800rpm
